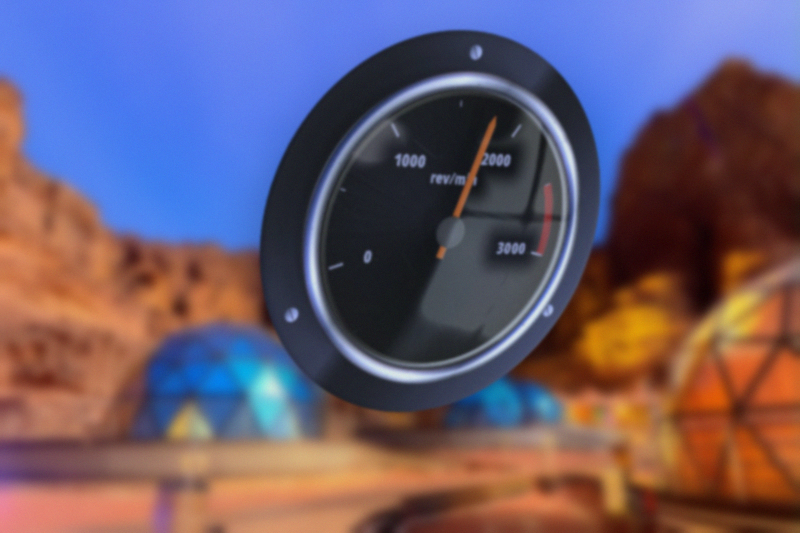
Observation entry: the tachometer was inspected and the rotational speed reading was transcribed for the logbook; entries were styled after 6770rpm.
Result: 1750rpm
